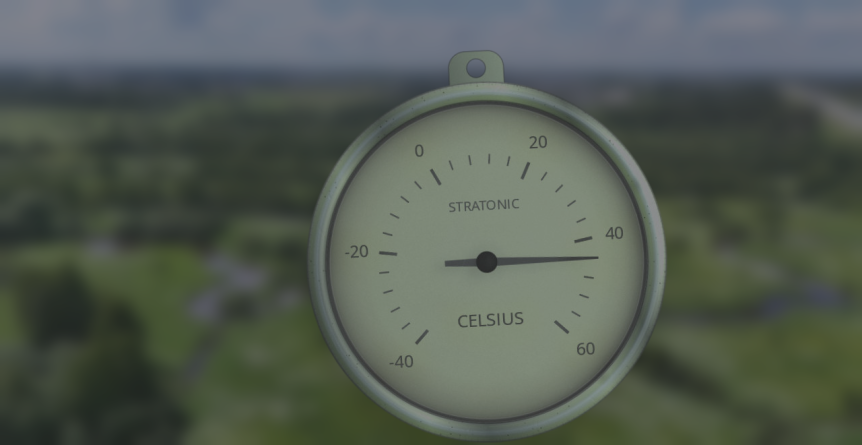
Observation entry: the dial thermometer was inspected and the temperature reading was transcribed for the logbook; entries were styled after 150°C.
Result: 44°C
